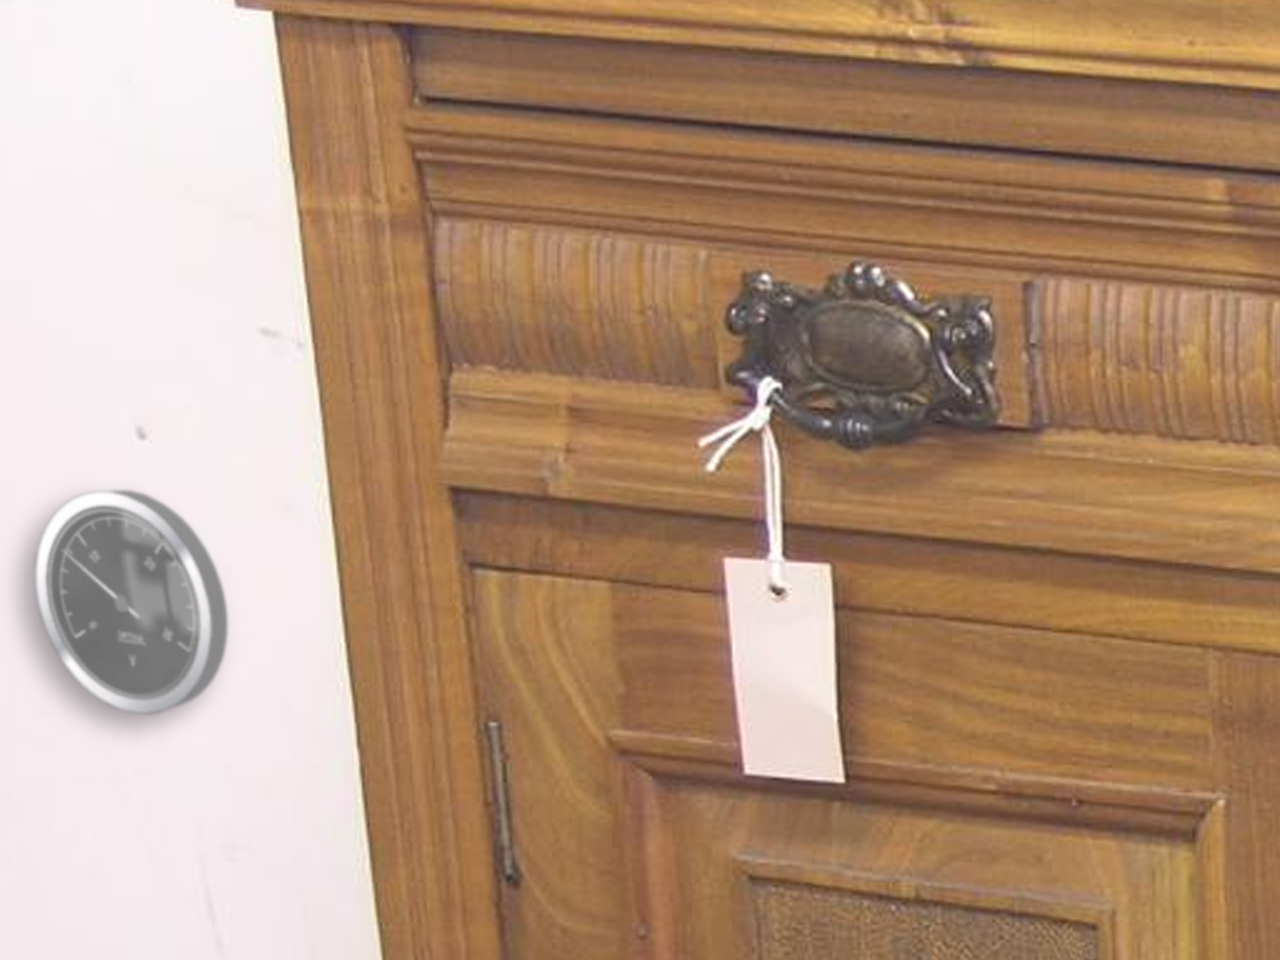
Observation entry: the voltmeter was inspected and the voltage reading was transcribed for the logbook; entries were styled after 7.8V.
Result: 8V
